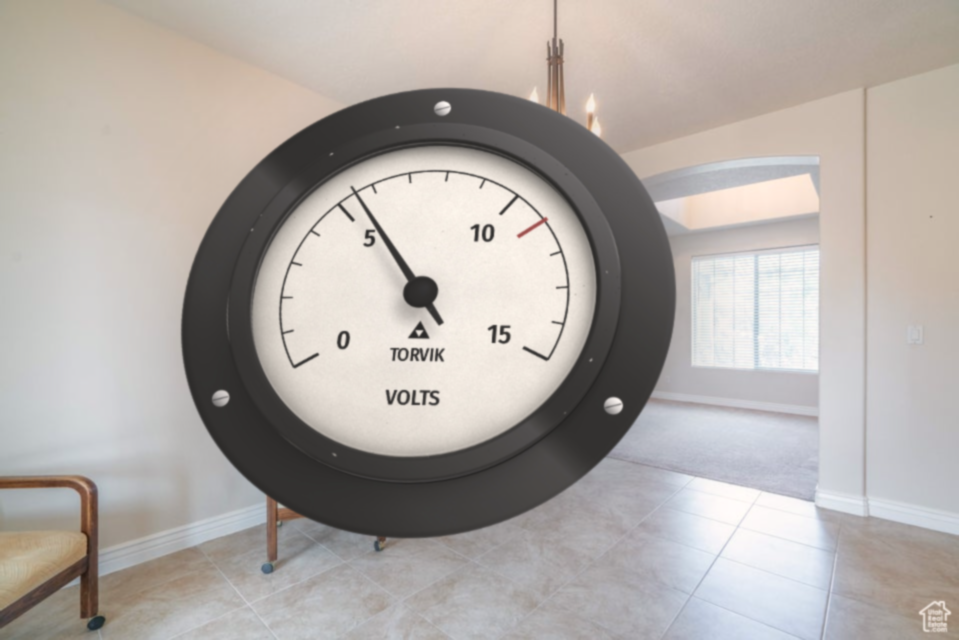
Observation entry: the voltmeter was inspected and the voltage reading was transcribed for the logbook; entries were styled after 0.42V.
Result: 5.5V
